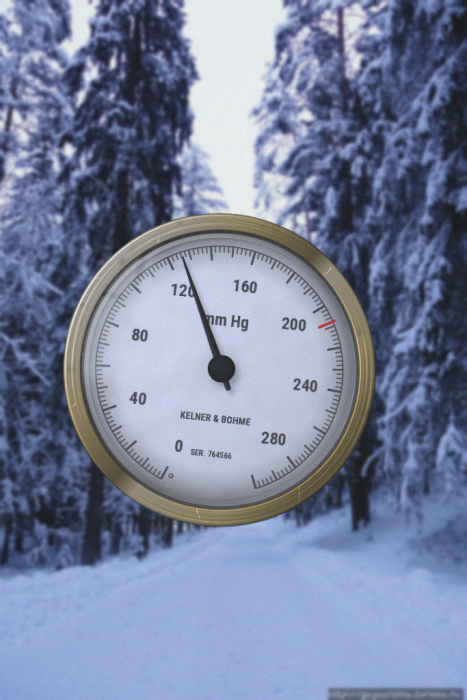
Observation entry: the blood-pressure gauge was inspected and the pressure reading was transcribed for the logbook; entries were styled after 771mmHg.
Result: 126mmHg
